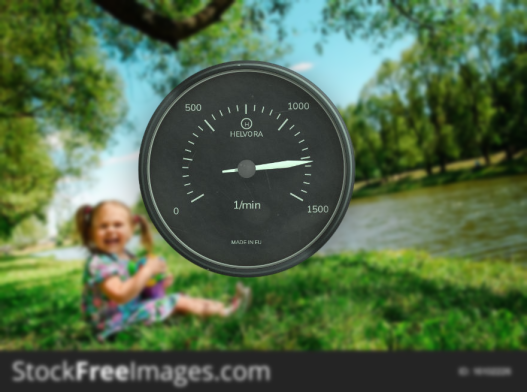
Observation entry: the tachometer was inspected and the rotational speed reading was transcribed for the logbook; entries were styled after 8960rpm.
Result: 1275rpm
